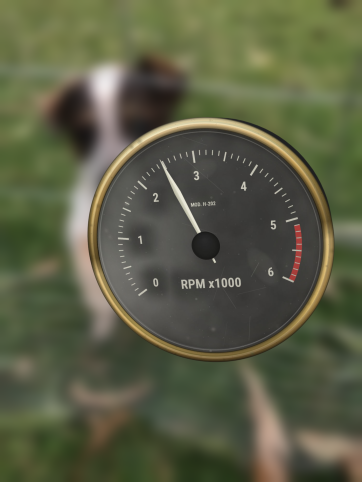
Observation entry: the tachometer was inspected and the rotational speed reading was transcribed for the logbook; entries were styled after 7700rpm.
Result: 2500rpm
